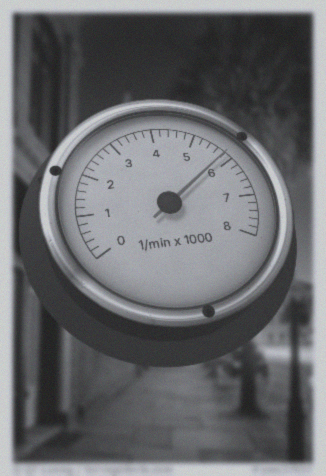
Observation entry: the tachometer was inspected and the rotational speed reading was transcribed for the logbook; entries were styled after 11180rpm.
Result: 5800rpm
